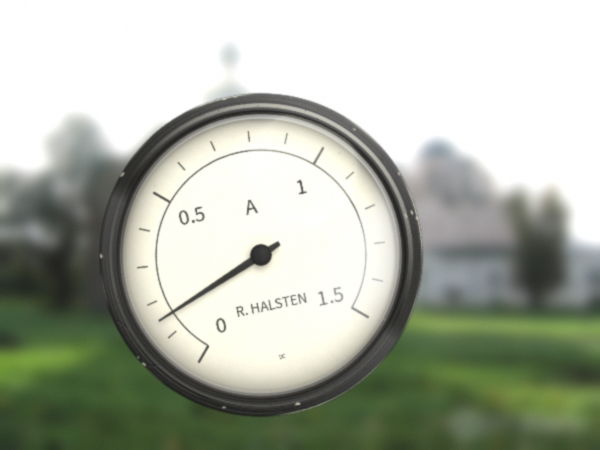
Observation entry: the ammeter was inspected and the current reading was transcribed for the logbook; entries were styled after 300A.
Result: 0.15A
